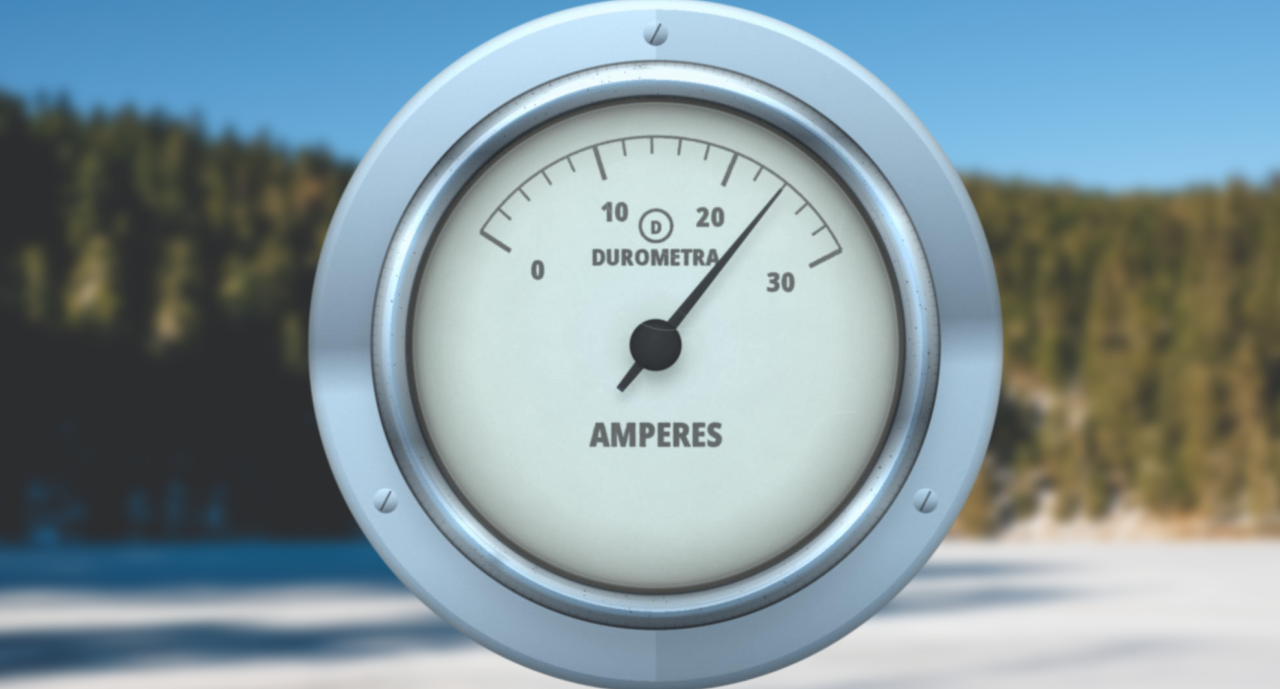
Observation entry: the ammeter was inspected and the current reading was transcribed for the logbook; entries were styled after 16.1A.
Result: 24A
